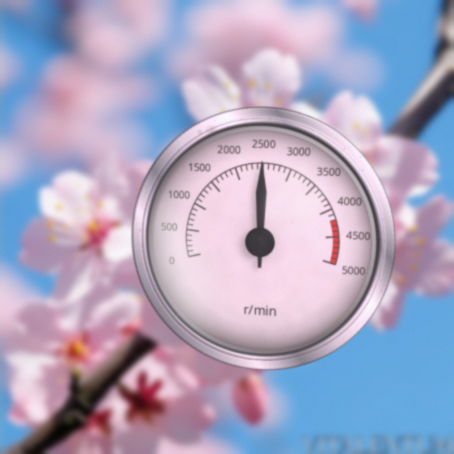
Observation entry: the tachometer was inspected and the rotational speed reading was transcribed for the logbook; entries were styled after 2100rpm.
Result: 2500rpm
